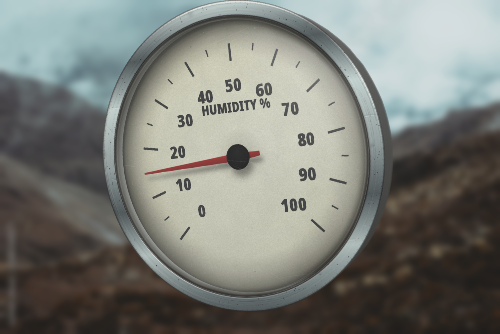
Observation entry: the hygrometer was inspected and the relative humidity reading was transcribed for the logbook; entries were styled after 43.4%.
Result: 15%
